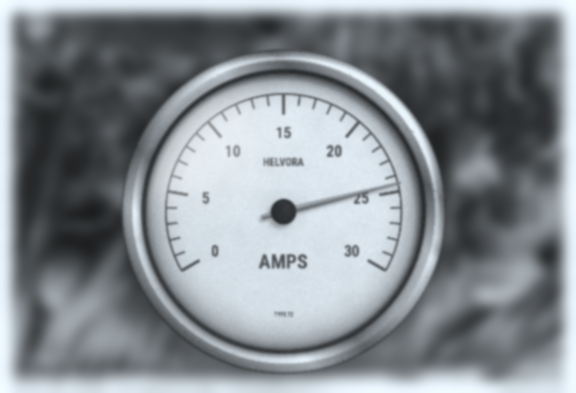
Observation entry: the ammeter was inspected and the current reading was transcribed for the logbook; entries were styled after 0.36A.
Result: 24.5A
